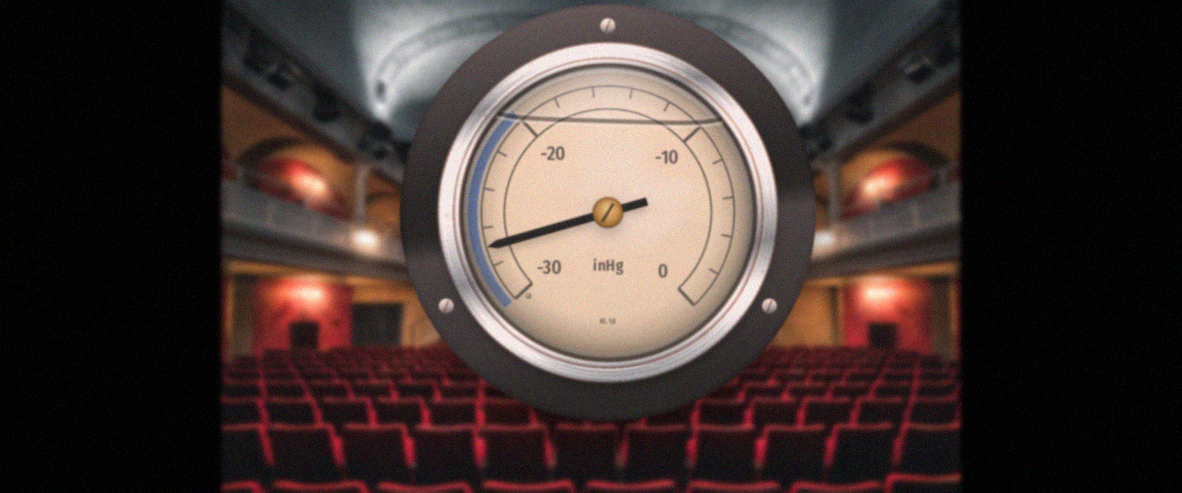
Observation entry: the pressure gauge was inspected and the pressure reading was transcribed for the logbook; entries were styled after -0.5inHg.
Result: -27inHg
